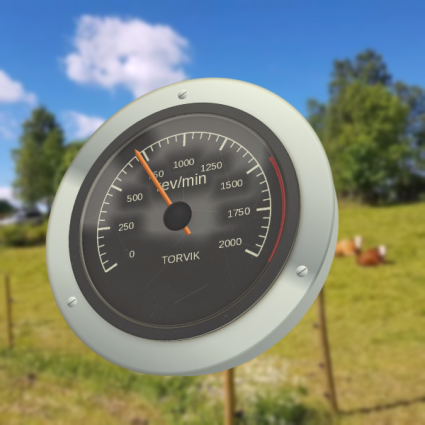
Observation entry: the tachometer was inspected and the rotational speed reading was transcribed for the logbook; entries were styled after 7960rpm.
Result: 725rpm
